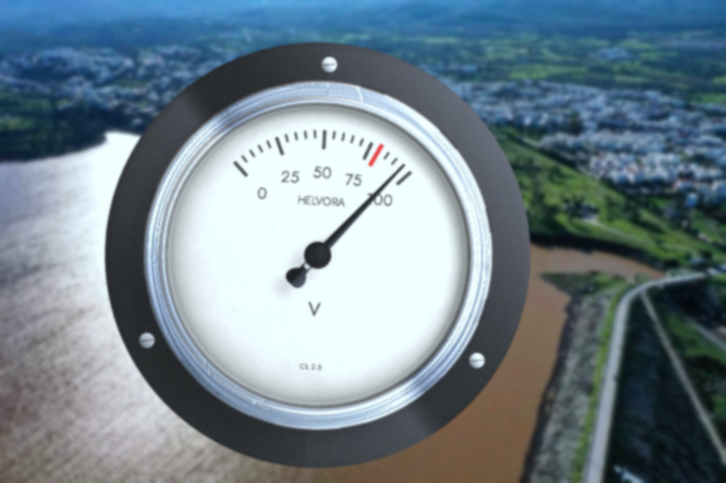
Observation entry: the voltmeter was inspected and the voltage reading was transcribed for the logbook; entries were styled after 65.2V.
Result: 95V
